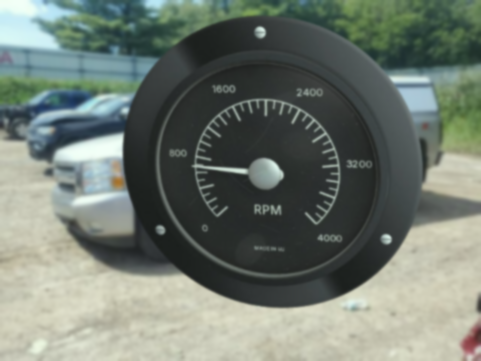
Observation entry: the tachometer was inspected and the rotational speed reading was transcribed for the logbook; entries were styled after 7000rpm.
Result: 700rpm
